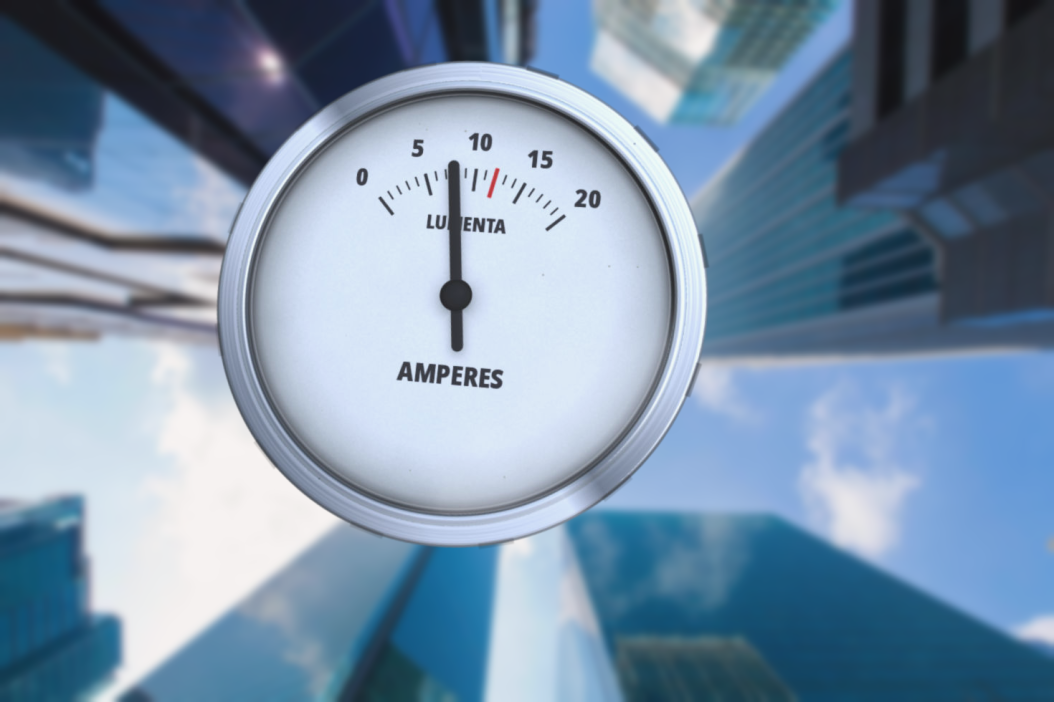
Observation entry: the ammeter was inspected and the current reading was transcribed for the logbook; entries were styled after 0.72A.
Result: 8A
